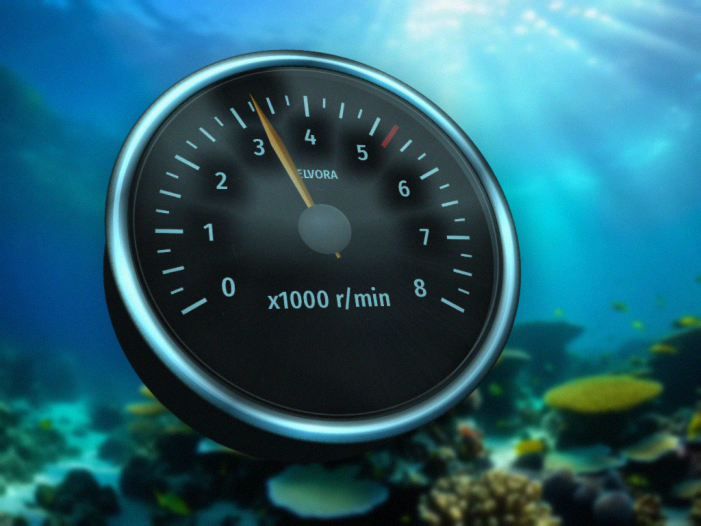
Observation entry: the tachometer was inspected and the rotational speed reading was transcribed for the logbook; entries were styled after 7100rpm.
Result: 3250rpm
